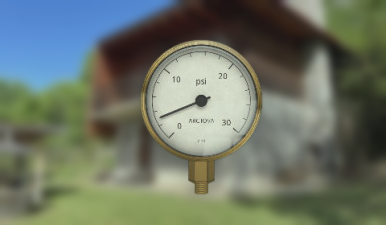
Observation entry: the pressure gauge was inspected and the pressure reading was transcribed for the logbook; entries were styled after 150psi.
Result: 3psi
